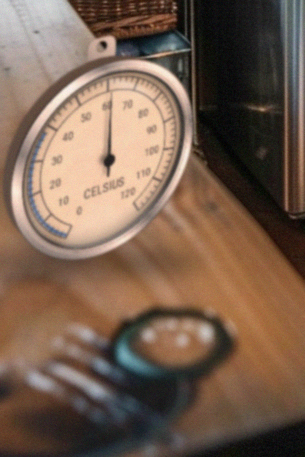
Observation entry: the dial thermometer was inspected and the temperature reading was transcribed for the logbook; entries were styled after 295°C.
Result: 60°C
